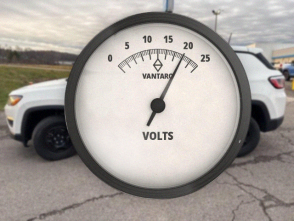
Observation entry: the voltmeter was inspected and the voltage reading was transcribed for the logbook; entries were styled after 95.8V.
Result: 20V
